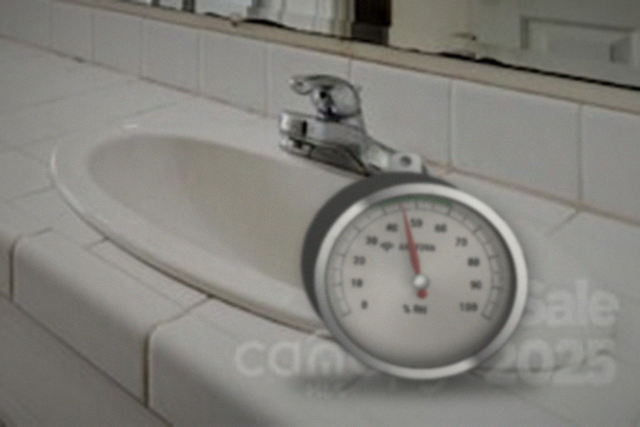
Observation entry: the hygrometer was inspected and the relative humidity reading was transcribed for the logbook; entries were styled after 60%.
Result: 45%
